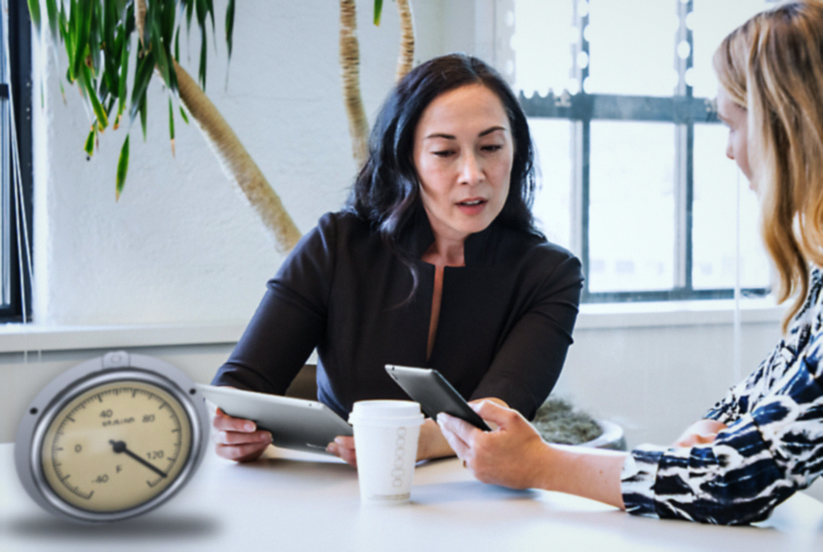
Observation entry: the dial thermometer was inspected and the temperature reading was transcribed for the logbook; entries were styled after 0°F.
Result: 130°F
